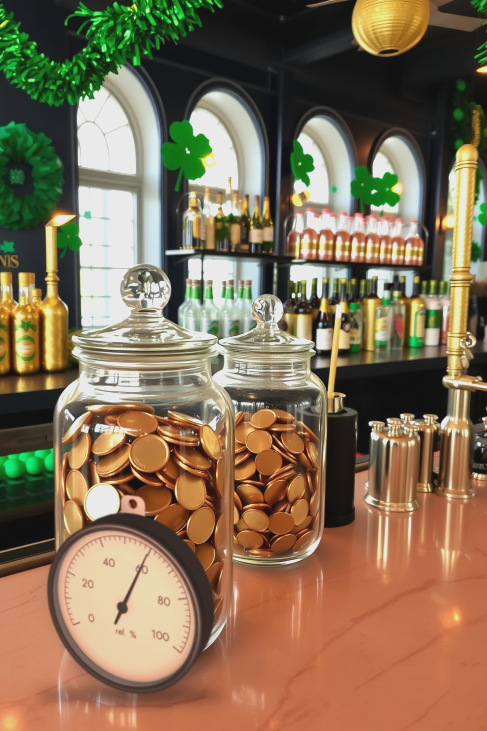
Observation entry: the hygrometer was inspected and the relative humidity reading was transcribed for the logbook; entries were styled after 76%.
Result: 60%
